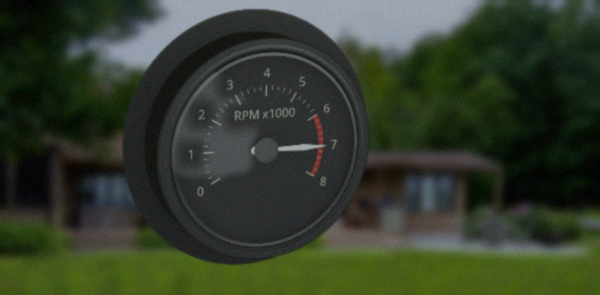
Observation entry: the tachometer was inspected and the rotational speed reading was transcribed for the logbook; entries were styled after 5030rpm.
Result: 7000rpm
